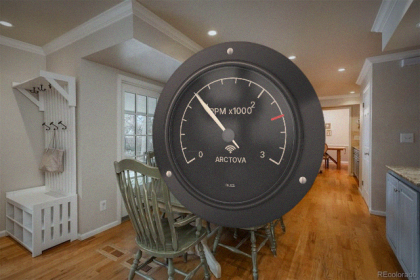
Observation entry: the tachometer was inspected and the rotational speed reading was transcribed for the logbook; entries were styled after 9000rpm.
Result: 1000rpm
